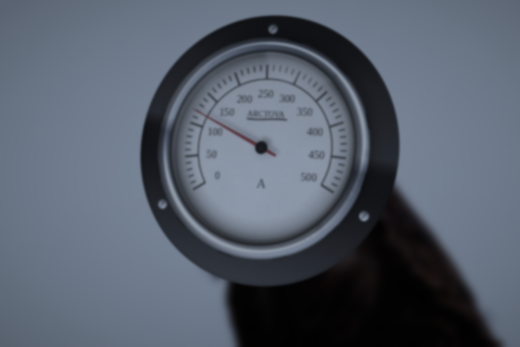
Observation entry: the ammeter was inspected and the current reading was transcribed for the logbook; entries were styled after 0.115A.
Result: 120A
